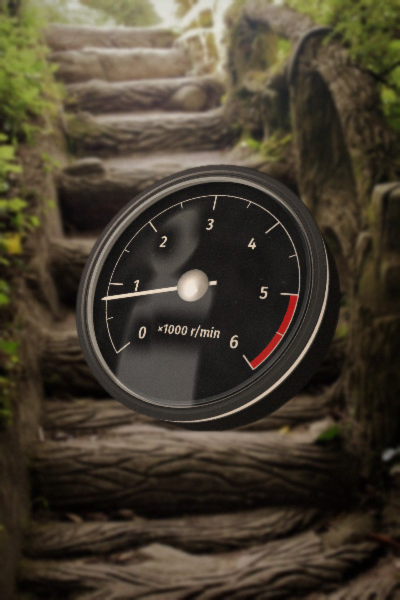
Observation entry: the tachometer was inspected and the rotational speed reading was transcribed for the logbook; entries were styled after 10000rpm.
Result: 750rpm
